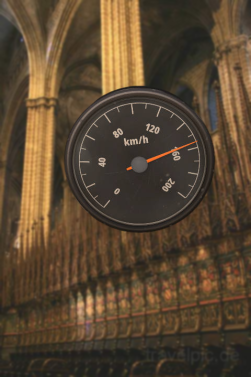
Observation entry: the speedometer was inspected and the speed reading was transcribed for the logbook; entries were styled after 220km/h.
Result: 155km/h
